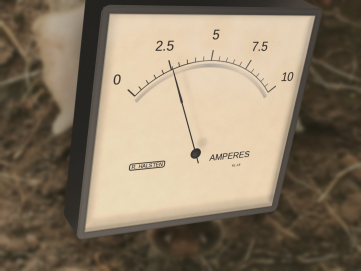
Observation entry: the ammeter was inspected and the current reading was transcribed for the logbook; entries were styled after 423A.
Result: 2.5A
